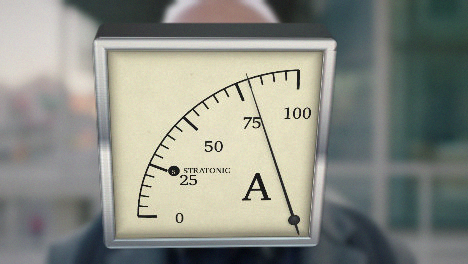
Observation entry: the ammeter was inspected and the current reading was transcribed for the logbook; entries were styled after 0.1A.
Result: 80A
